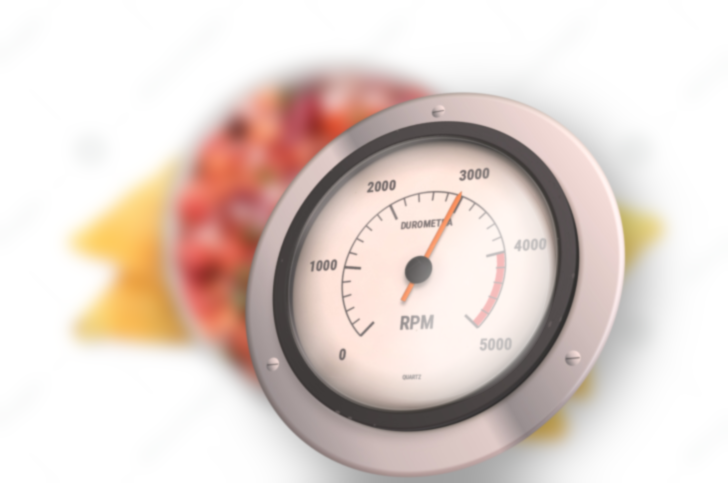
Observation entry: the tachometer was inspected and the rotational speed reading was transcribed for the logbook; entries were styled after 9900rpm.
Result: 3000rpm
